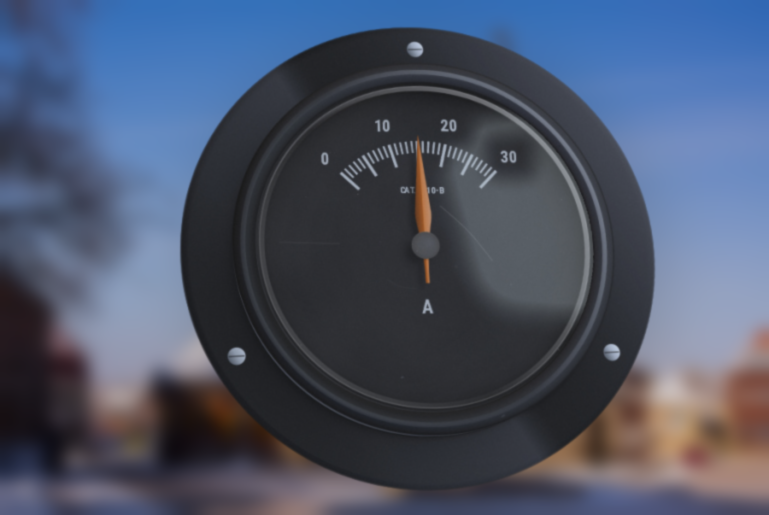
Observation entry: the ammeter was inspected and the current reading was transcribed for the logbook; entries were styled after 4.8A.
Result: 15A
